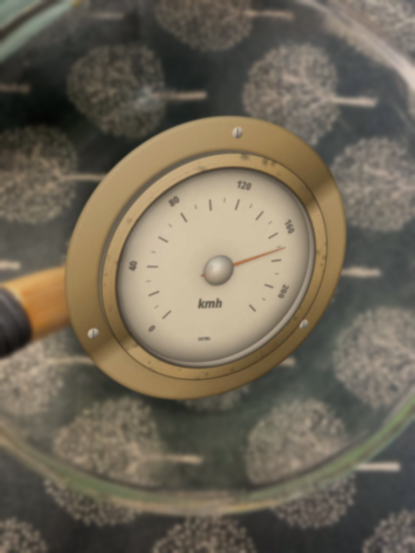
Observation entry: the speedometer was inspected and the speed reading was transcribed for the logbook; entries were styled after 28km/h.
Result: 170km/h
